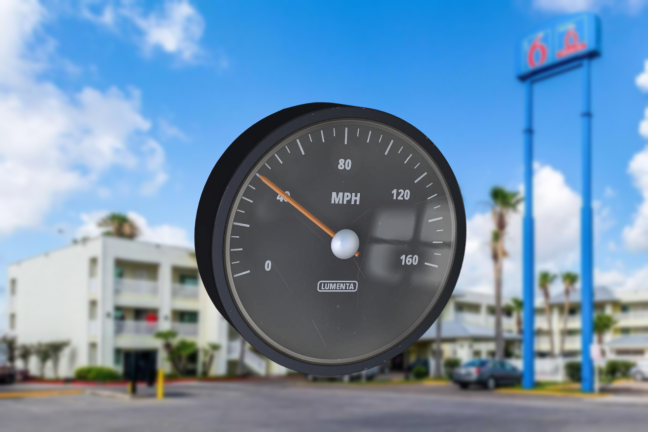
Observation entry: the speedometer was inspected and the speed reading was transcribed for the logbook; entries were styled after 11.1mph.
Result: 40mph
